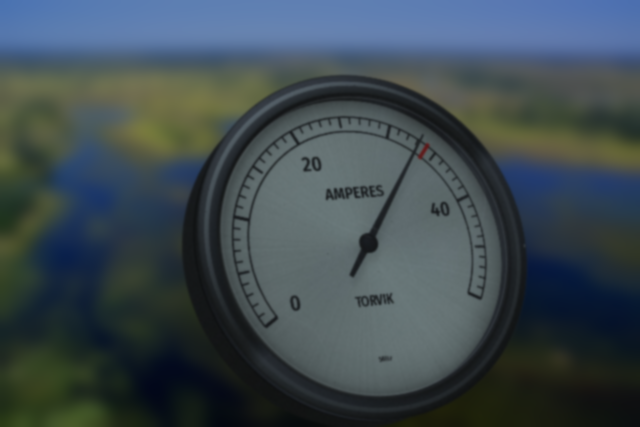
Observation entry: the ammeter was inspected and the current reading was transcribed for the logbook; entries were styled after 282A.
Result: 33A
